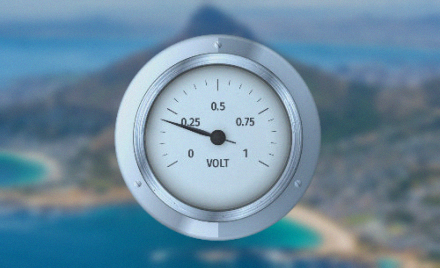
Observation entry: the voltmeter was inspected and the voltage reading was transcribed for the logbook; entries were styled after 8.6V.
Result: 0.2V
